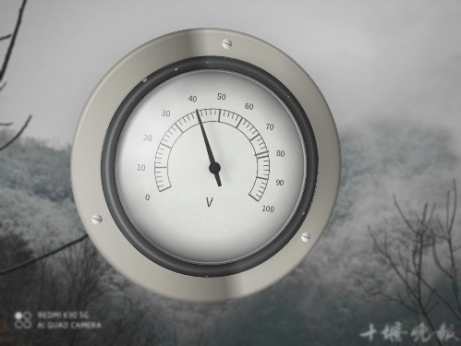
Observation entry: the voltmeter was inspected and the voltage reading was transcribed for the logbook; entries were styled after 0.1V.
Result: 40V
